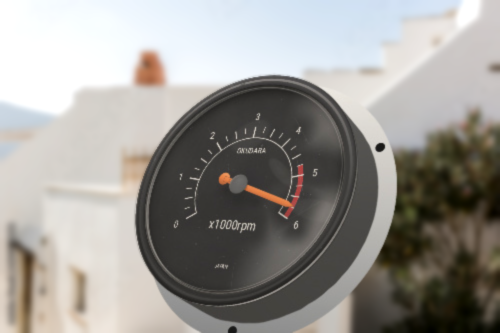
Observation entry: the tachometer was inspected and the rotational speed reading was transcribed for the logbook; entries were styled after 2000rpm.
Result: 5750rpm
